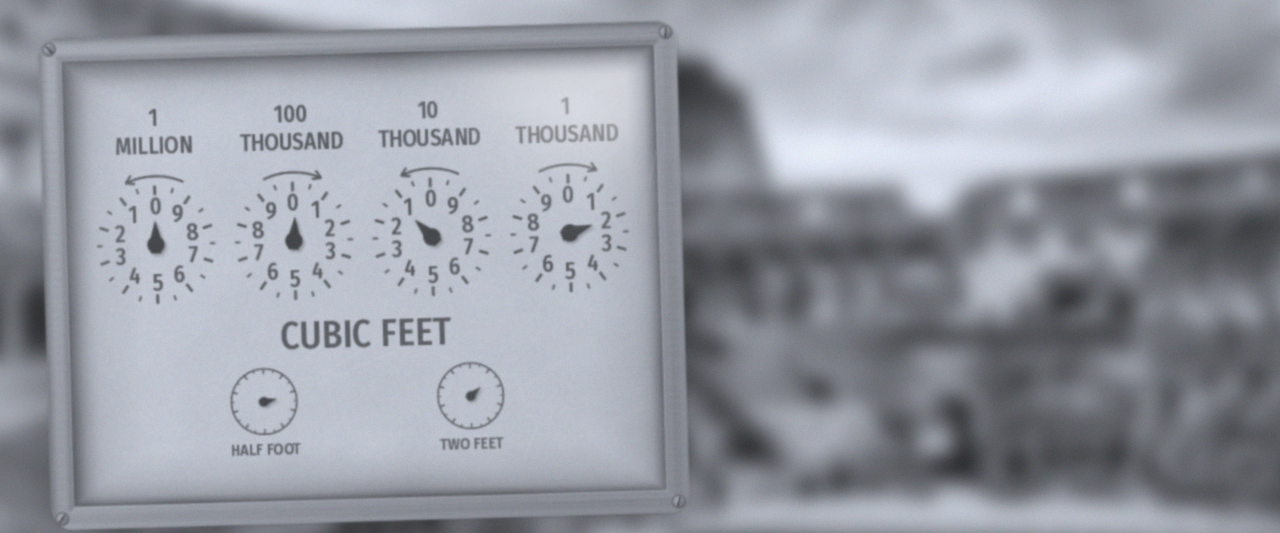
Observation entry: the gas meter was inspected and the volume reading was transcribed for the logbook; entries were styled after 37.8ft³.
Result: 1200ft³
